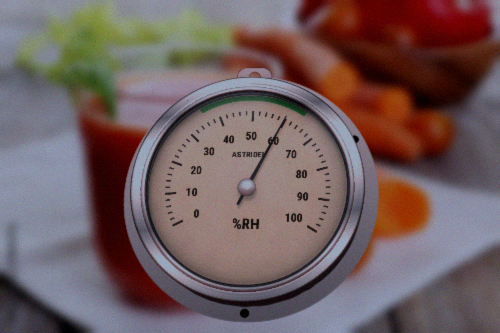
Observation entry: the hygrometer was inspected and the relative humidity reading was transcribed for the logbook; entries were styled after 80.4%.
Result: 60%
